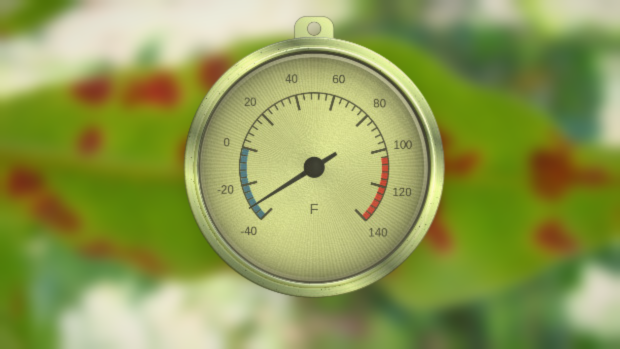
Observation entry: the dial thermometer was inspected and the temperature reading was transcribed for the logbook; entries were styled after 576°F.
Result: -32°F
